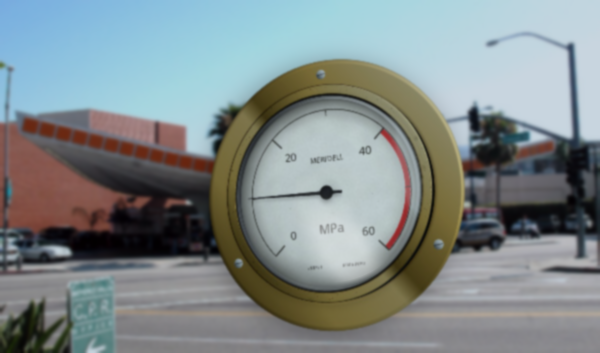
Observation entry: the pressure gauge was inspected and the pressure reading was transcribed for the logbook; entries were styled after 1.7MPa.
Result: 10MPa
